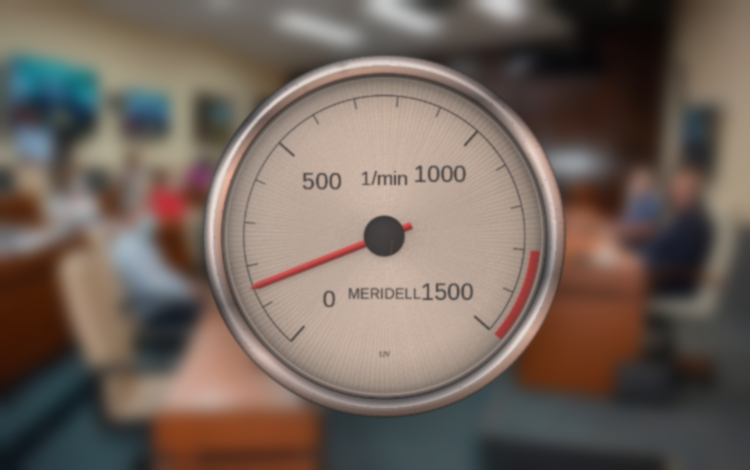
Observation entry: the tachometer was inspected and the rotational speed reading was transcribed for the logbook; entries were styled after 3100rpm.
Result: 150rpm
